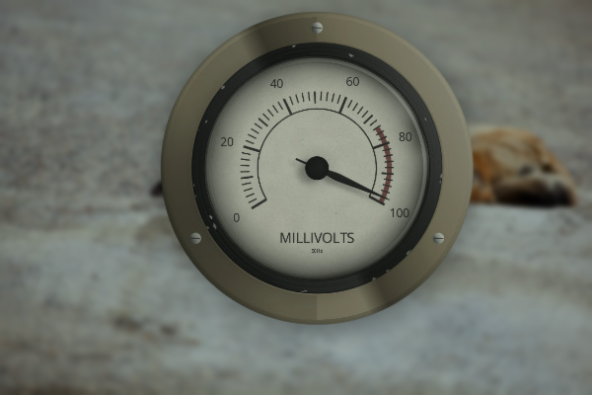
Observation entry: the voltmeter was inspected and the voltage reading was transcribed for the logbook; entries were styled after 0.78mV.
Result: 98mV
